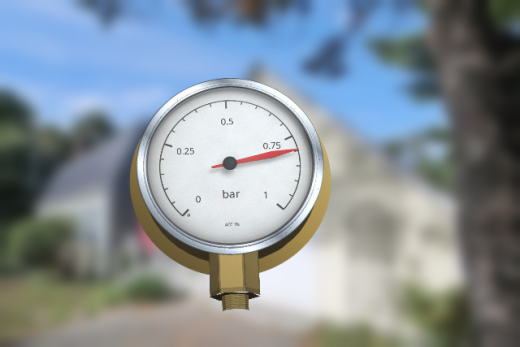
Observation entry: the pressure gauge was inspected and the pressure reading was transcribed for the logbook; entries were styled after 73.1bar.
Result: 0.8bar
